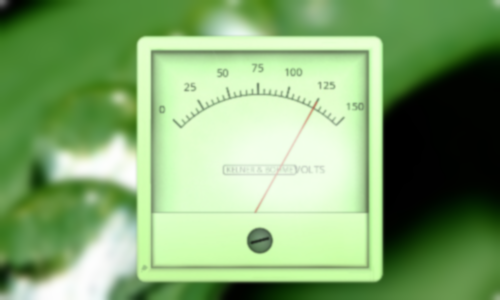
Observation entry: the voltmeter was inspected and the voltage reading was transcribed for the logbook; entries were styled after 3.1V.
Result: 125V
